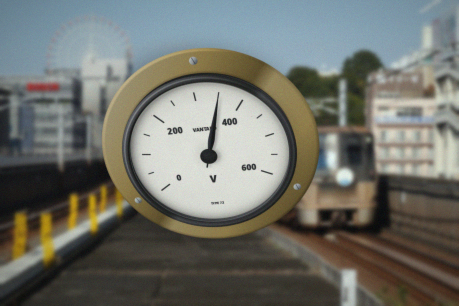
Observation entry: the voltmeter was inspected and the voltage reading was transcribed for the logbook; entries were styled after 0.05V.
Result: 350V
